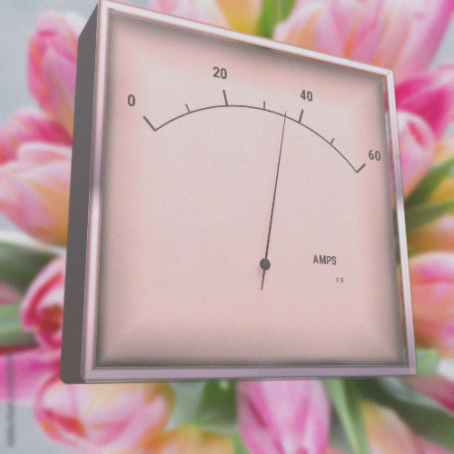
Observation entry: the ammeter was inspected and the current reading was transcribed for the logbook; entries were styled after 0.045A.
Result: 35A
